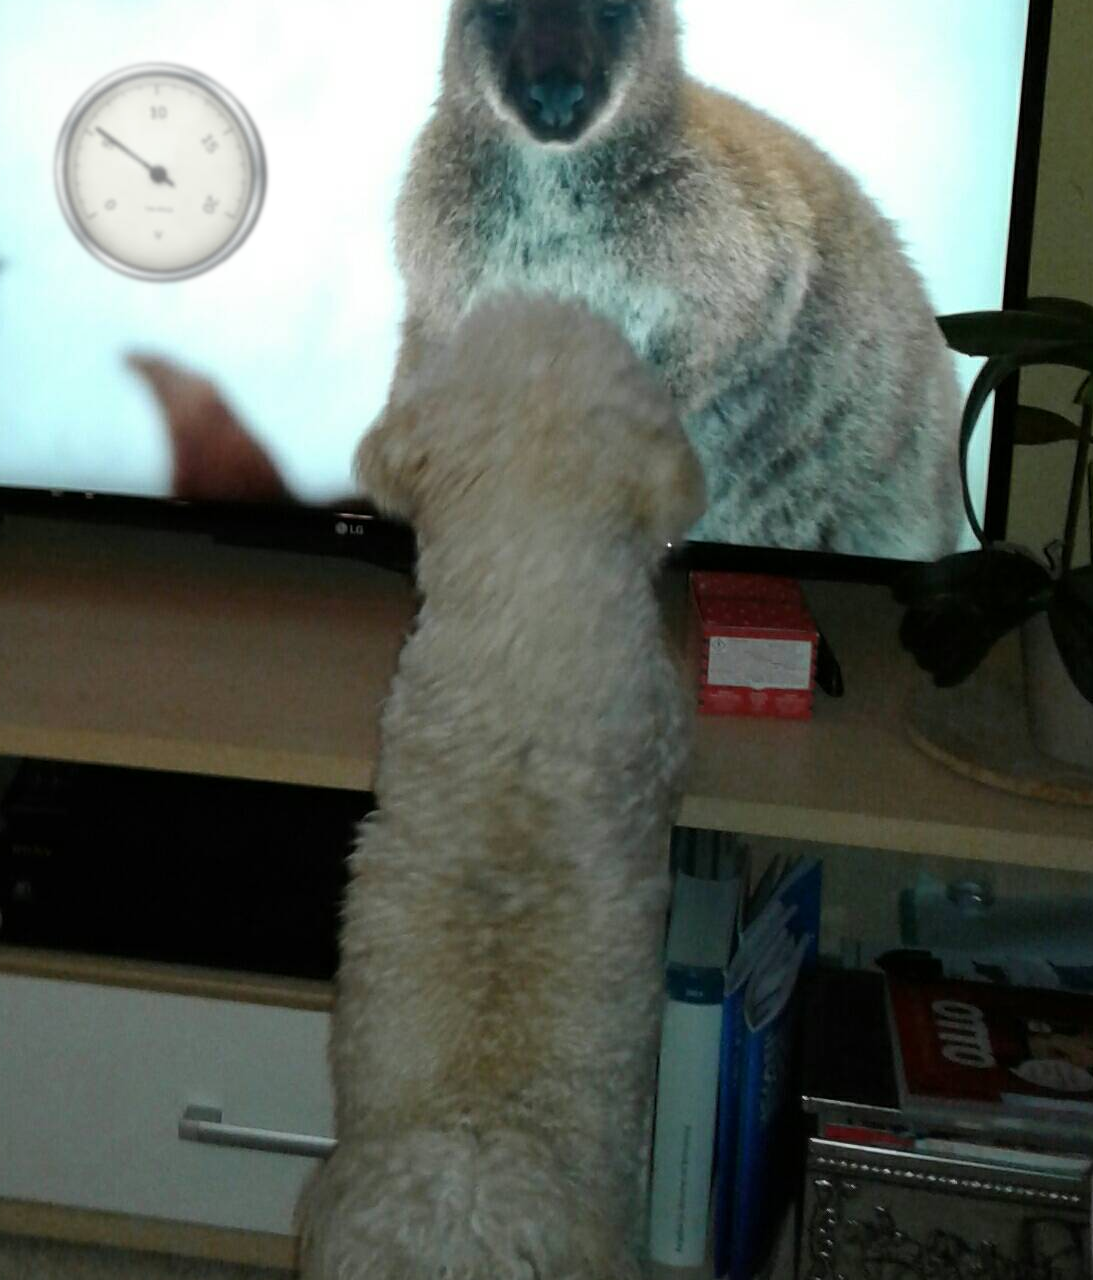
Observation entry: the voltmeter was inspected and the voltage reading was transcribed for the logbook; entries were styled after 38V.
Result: 5.5V
